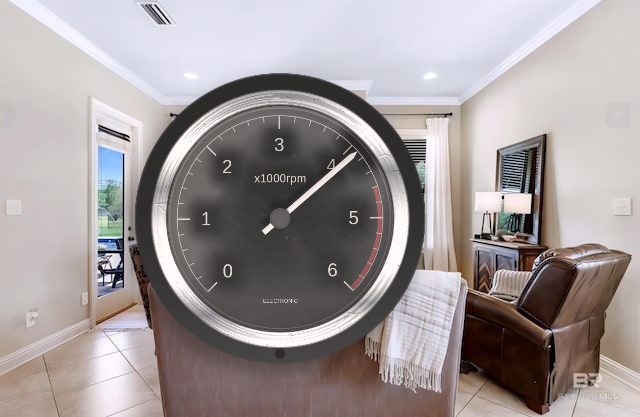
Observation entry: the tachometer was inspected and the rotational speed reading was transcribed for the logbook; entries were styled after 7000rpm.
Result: 4100rpm
